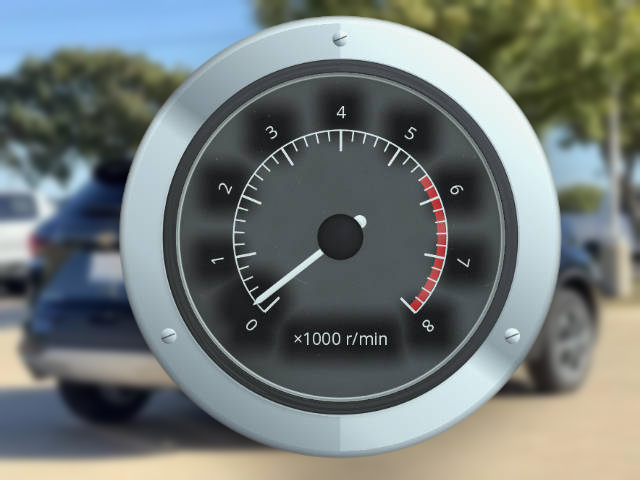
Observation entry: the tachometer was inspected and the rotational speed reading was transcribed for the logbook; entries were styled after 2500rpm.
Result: 200rpm
